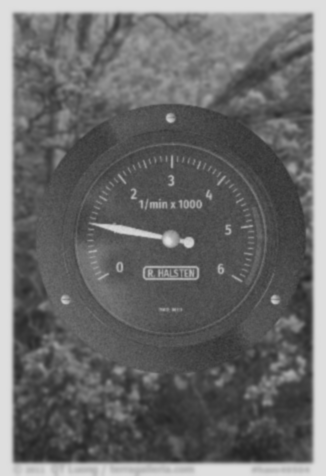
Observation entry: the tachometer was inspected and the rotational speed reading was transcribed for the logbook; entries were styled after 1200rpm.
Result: 1000rpm
